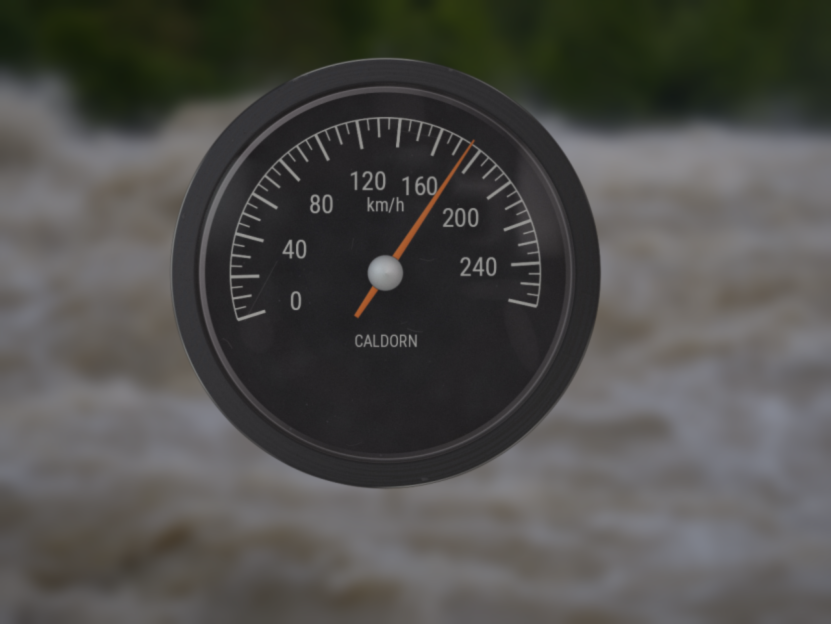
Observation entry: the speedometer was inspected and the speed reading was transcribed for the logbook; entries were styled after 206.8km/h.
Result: 175km/h
